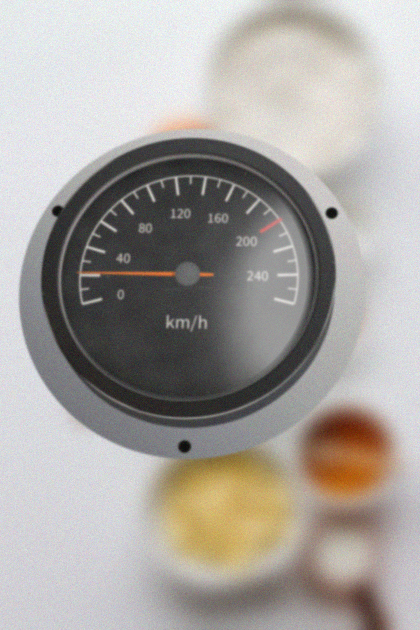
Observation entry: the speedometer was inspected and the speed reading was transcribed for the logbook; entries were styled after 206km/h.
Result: 20km/h
